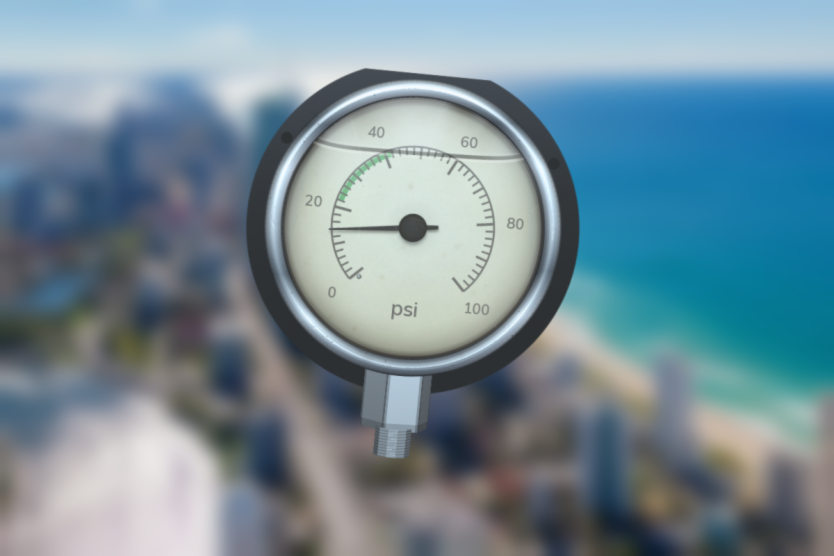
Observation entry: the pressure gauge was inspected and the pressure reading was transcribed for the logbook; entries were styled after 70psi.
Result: 14psi
